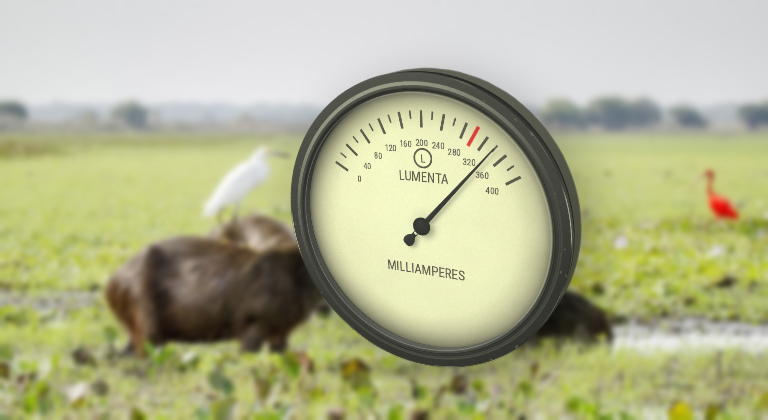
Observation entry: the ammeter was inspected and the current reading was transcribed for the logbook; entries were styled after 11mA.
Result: 340mA
